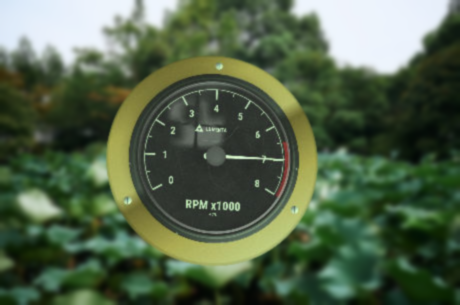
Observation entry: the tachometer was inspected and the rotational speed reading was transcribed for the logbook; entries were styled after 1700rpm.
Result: 7000rpm
